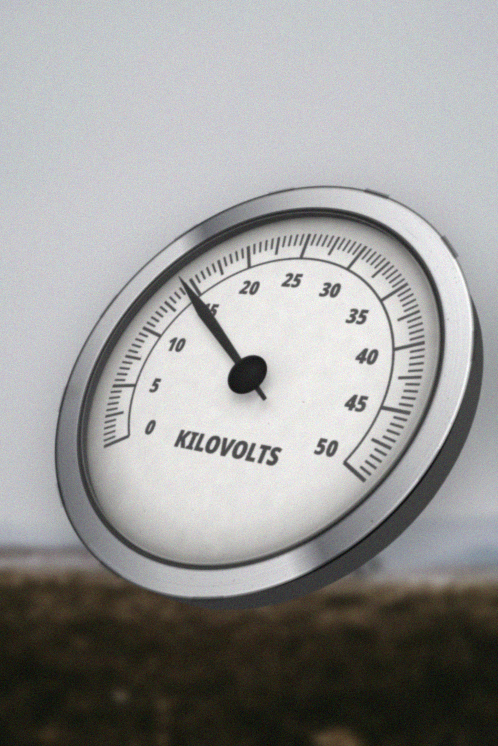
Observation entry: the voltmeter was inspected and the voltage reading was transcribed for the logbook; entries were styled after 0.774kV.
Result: 14.5kV
